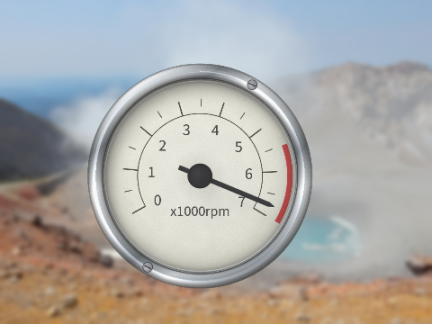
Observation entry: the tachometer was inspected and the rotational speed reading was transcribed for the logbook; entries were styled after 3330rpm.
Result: 6750rpm
